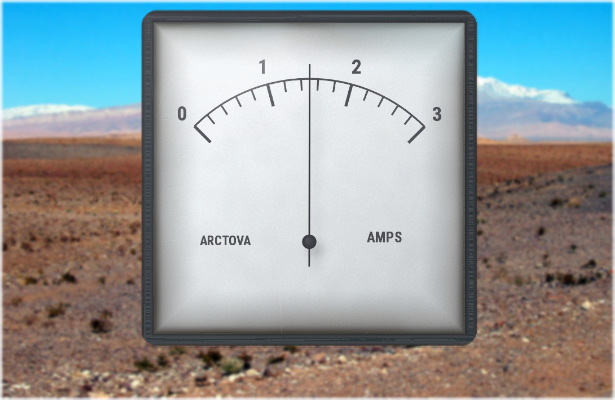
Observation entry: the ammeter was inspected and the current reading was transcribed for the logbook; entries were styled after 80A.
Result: 1.5A
